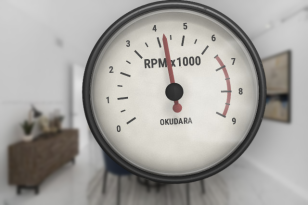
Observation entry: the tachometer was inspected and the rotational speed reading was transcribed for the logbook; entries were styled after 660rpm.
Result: 4250rpm
